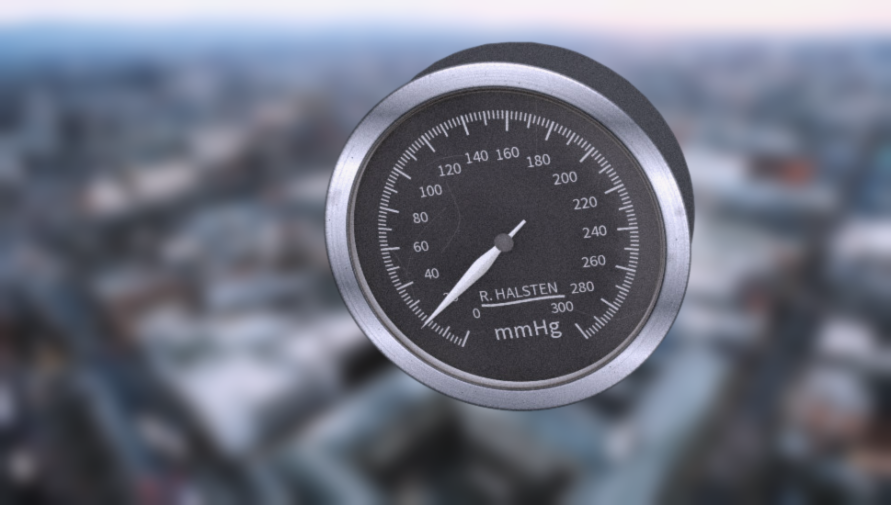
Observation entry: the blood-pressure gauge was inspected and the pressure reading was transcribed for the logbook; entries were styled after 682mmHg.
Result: 20mmHg
